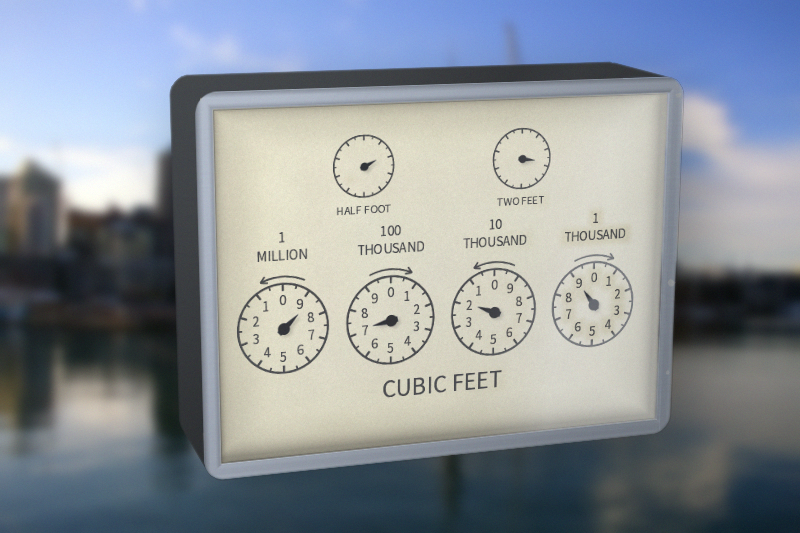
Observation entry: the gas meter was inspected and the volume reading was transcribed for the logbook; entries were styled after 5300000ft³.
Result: 871900ft³
